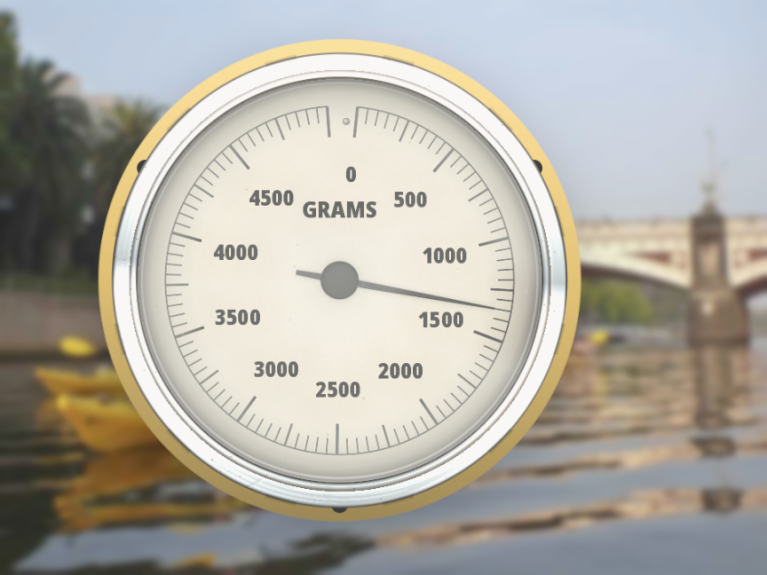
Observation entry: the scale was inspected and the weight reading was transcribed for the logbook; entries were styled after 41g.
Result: 1350g
